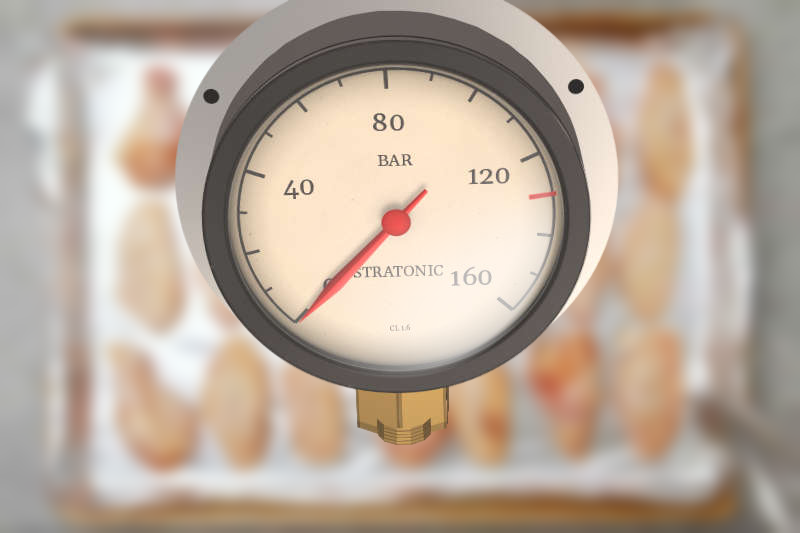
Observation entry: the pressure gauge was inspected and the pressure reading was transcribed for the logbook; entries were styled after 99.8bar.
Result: 0bar
